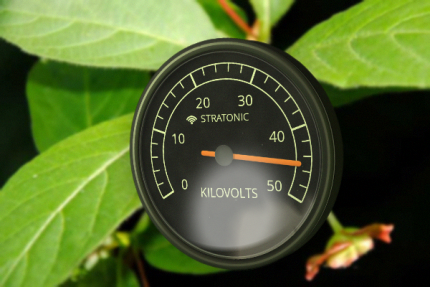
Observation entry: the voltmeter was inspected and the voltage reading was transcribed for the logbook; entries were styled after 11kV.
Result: 45kV
